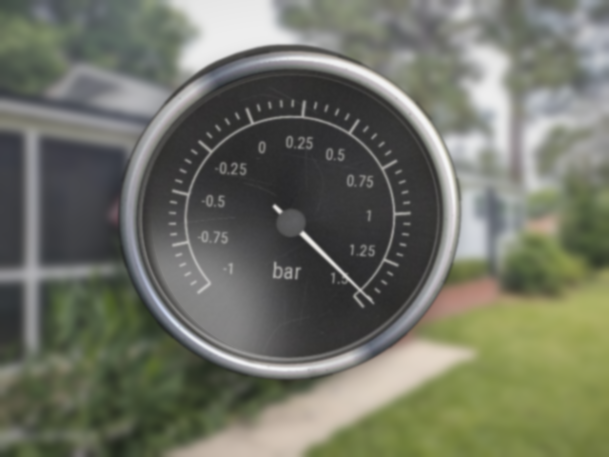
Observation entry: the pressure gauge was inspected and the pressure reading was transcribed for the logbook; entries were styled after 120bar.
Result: 1.45bar
